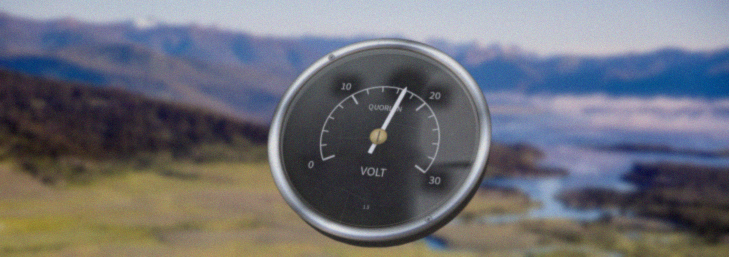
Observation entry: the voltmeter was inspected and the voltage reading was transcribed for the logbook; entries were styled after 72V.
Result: 17V
